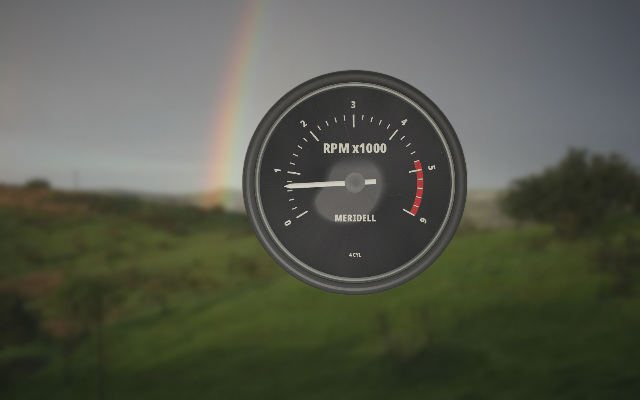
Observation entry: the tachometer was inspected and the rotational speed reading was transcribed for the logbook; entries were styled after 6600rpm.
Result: 700rpm
